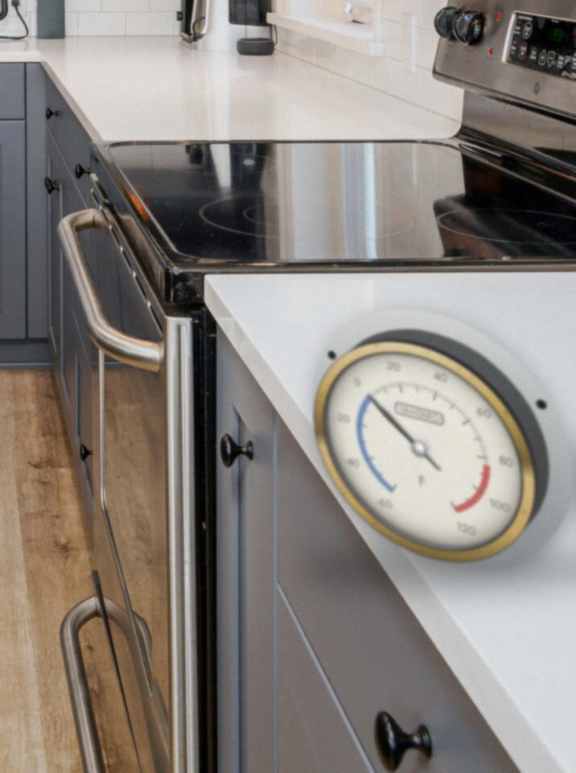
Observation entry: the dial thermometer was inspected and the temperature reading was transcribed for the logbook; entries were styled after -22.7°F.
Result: 0°F
